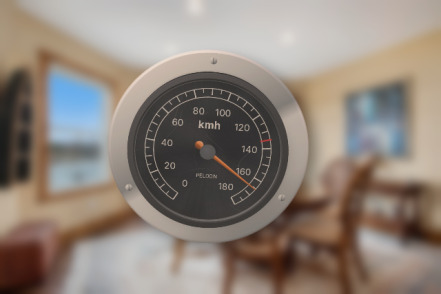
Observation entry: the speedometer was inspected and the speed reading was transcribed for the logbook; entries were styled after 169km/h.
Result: 165km/h
